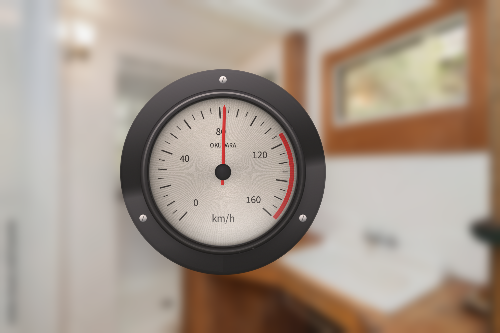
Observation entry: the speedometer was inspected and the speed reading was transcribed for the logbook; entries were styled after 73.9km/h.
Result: 82.5km/h
